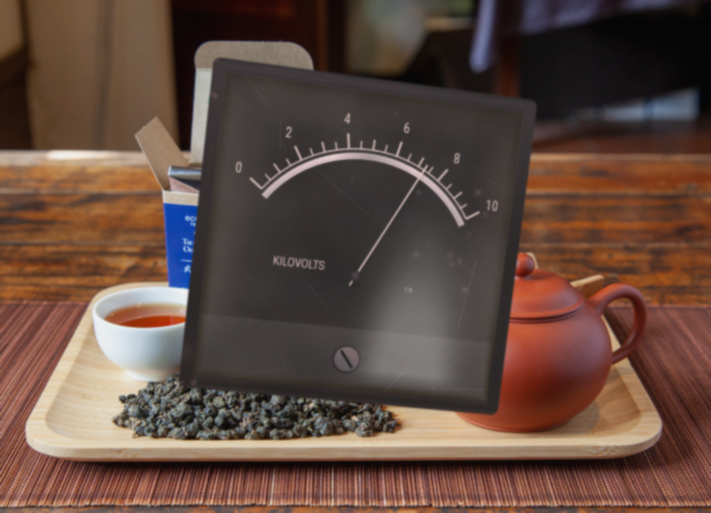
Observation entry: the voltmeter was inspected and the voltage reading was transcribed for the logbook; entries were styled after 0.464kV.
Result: 7.25kV
